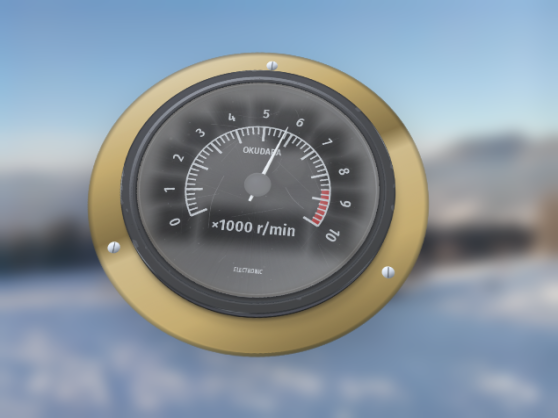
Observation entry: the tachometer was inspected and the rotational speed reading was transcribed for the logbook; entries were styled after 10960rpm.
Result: 5800rpm
